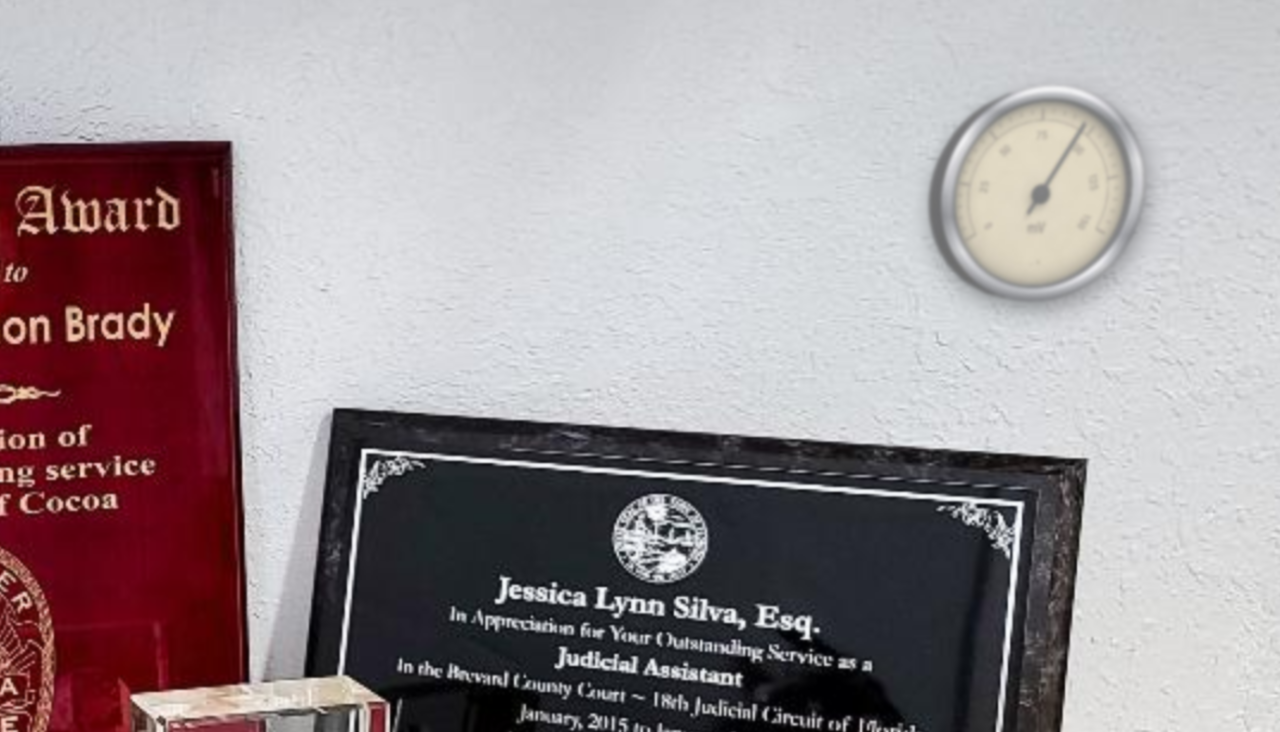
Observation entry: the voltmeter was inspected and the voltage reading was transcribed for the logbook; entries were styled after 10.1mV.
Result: 95mV
